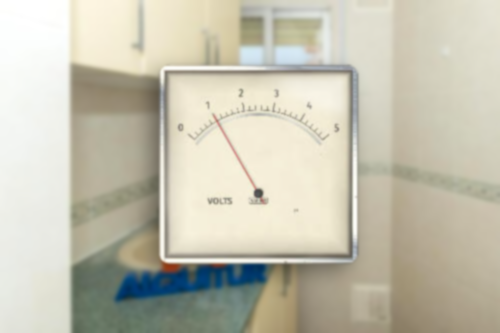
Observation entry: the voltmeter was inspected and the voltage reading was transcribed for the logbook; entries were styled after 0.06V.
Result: 1V
